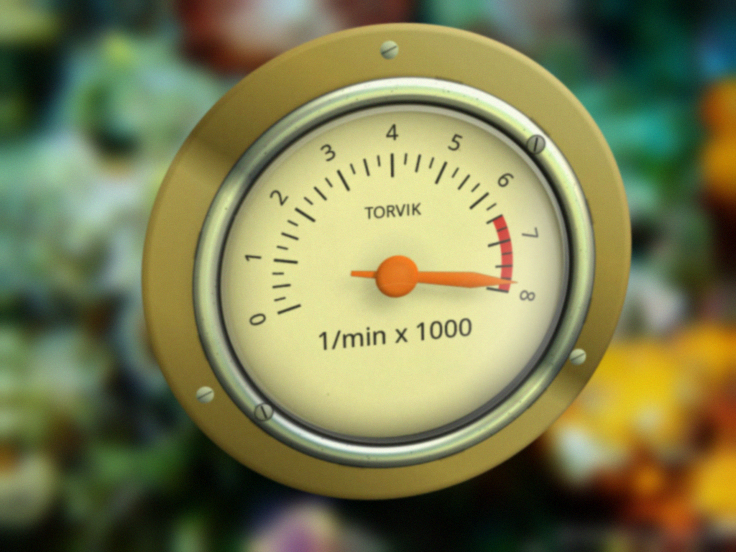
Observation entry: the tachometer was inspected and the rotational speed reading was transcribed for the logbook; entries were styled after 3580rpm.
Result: 7750rpm
